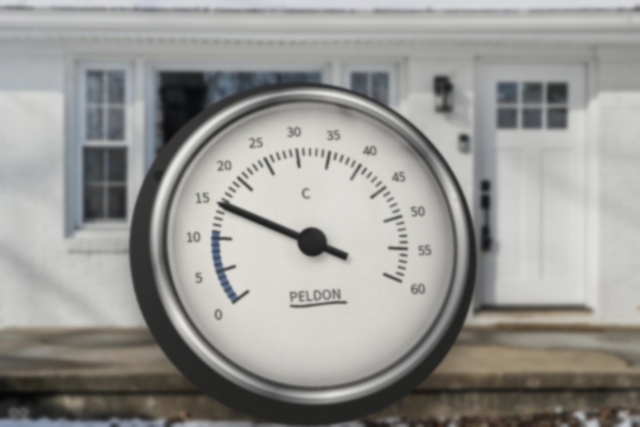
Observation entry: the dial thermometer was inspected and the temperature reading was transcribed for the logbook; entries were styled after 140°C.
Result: 15°C
